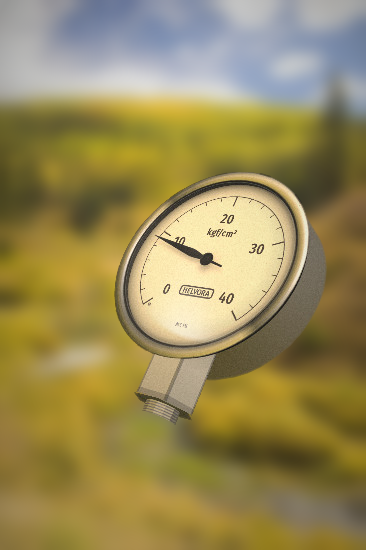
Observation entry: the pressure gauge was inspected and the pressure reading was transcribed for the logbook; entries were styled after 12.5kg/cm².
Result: 9kg/cm²
